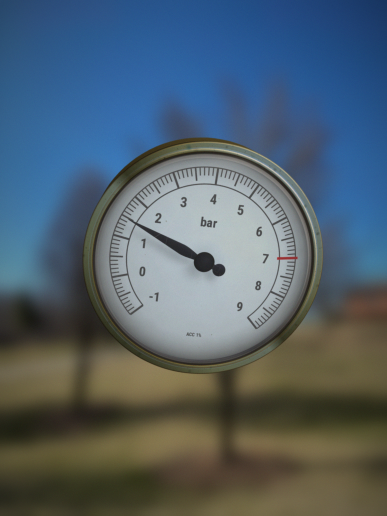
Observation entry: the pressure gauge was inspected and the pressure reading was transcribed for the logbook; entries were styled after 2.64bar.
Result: 1.5bar
